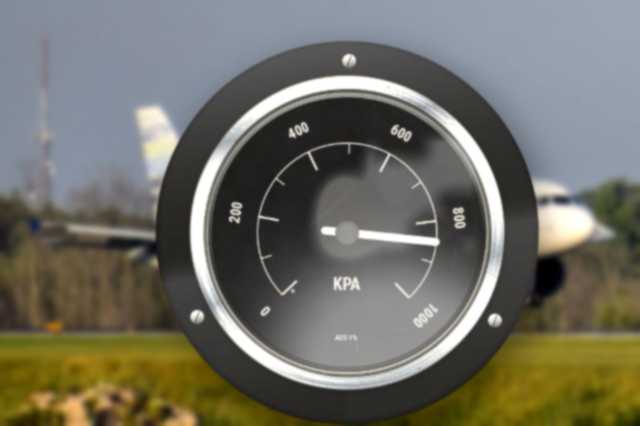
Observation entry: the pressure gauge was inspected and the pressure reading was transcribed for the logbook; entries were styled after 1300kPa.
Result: 850kPa
